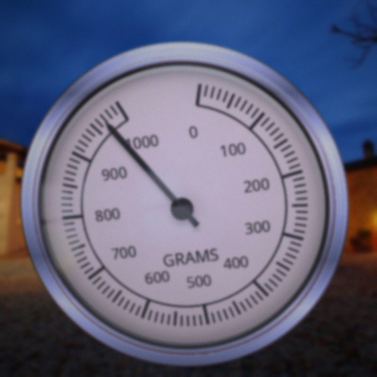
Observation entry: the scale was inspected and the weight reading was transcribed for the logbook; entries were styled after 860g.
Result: 970g
